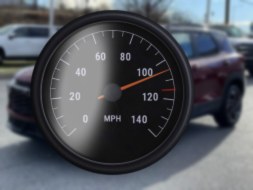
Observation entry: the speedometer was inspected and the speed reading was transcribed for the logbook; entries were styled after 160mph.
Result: 105mph
